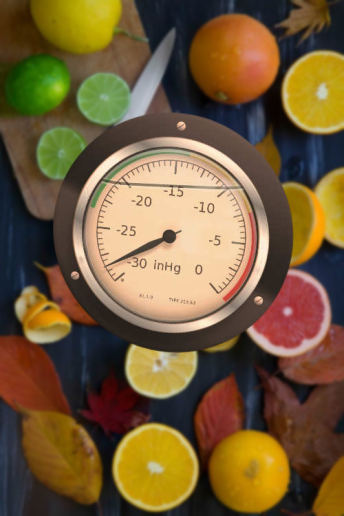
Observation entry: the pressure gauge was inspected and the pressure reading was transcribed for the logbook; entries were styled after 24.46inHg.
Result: -28.5inHg
